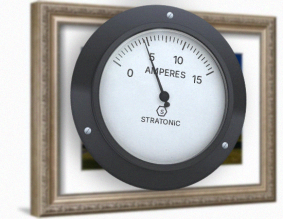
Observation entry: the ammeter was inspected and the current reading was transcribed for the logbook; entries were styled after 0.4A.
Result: 4.5A
